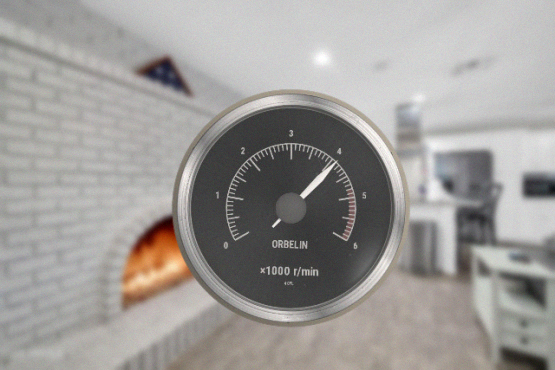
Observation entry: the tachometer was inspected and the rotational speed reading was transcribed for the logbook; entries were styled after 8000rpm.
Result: 4100rpm
